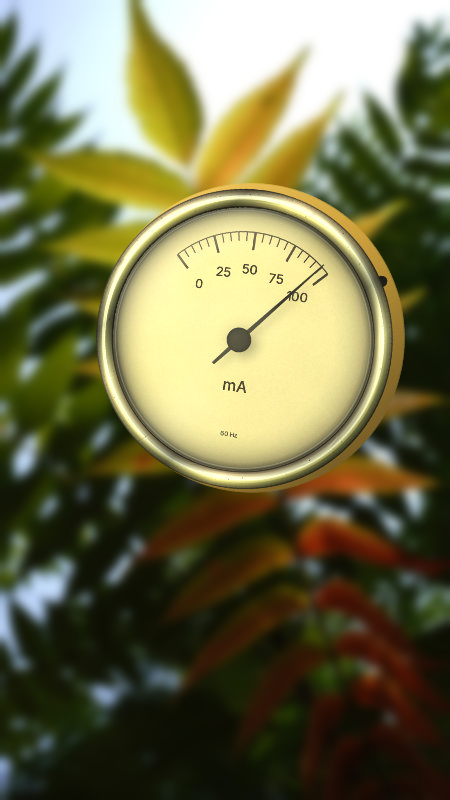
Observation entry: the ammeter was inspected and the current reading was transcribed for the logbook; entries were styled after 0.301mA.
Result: 95mA
